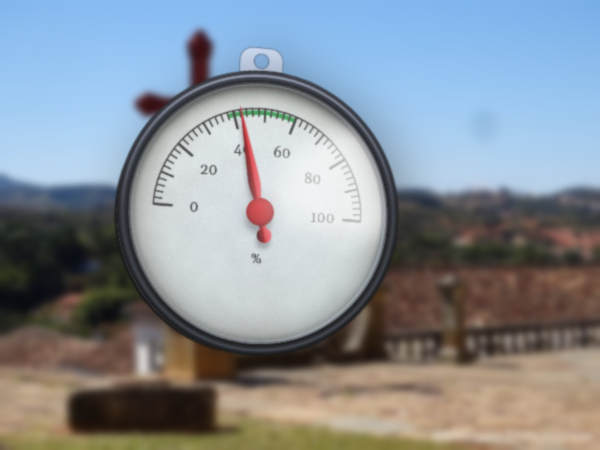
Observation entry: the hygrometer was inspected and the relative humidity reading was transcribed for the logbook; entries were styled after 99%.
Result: 42%
